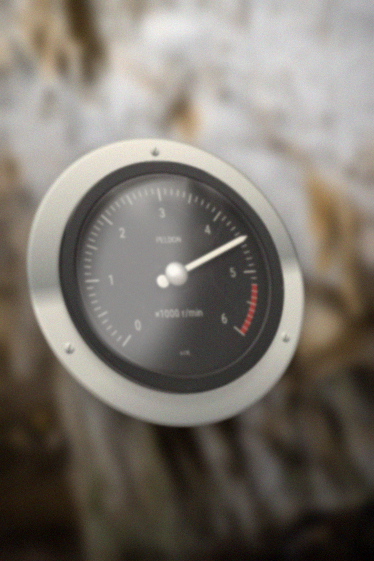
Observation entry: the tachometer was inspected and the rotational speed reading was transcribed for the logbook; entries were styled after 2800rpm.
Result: 4500rpm
